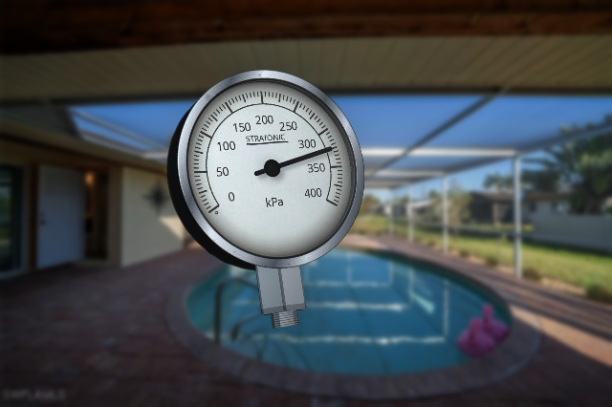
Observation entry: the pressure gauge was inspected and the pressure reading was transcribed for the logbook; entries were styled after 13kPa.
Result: 325kPa
